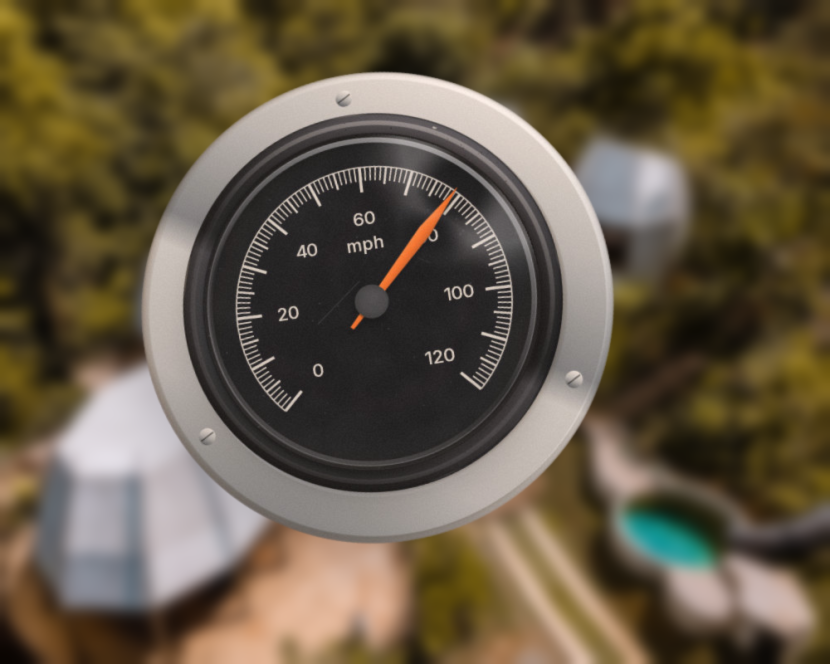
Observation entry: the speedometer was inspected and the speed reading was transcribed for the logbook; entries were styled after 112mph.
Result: 79mph
